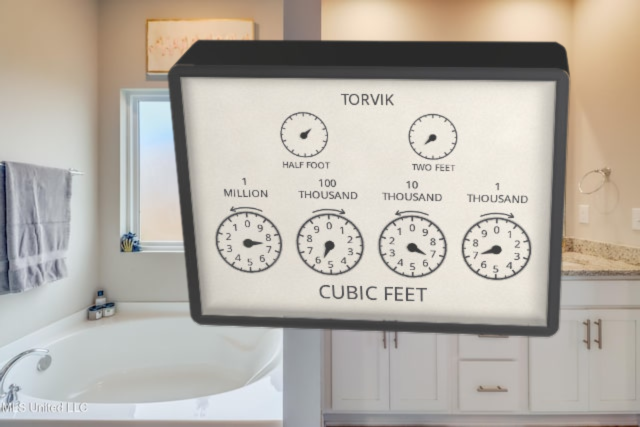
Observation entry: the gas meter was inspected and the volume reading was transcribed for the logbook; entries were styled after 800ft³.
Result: 756700ft³
